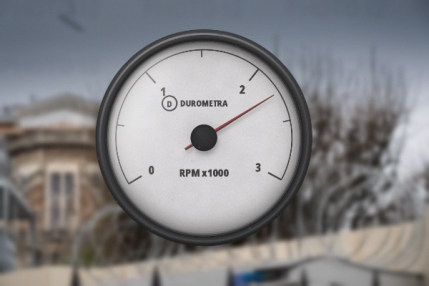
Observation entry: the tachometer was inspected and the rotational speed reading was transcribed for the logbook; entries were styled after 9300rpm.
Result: 2250rpm
